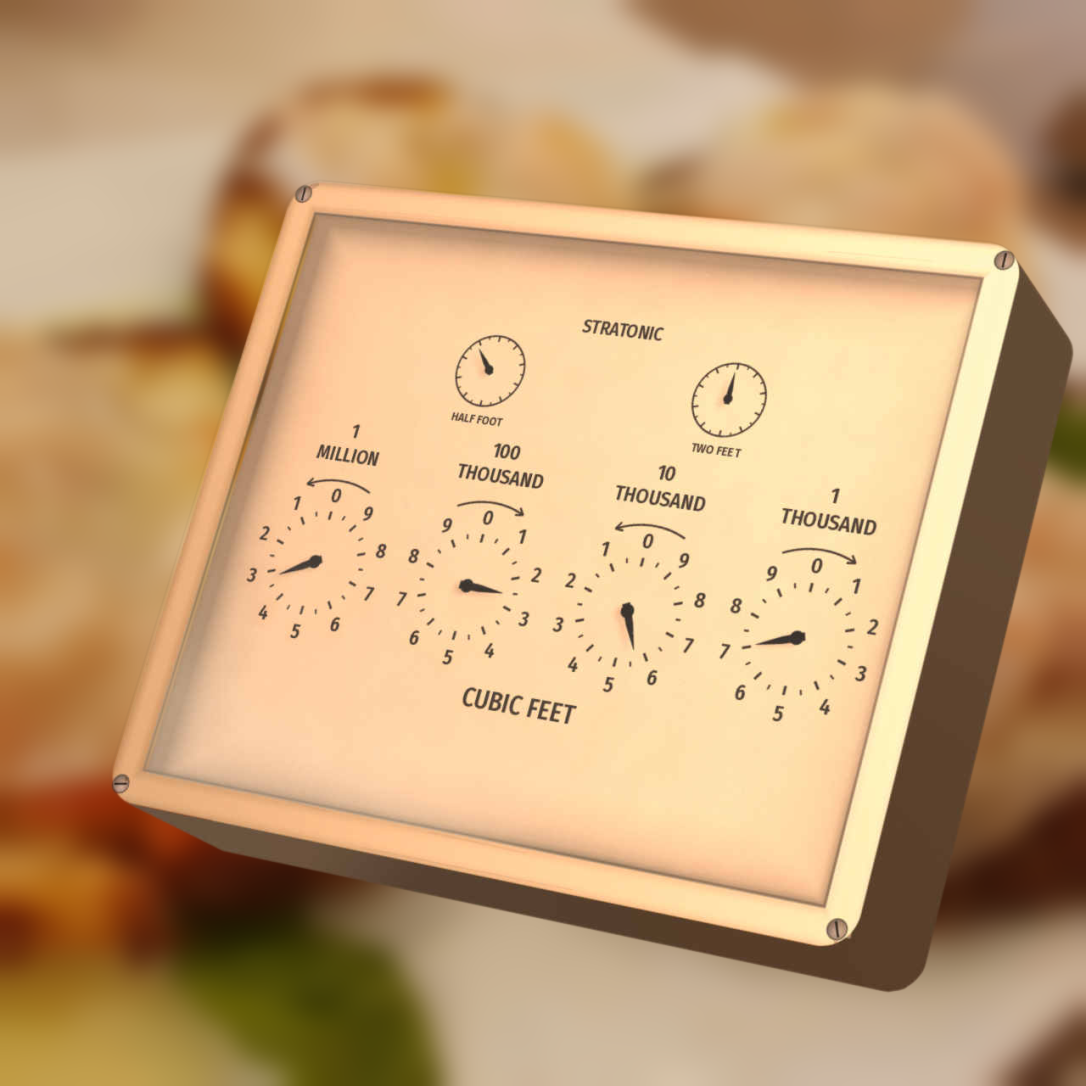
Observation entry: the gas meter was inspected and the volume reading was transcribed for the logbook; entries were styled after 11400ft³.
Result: 325700ft³
